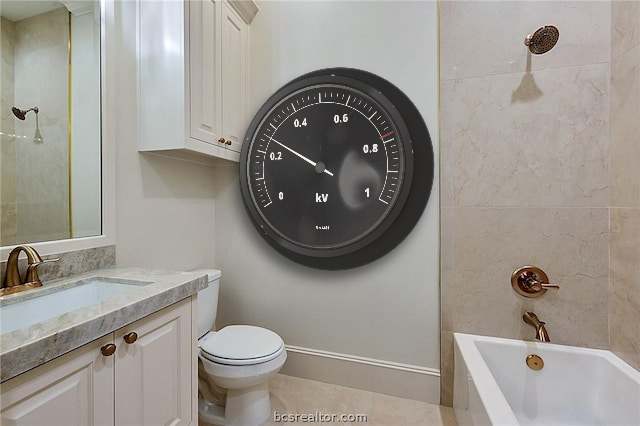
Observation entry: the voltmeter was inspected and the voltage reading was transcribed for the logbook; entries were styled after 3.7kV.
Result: 0.26kV
